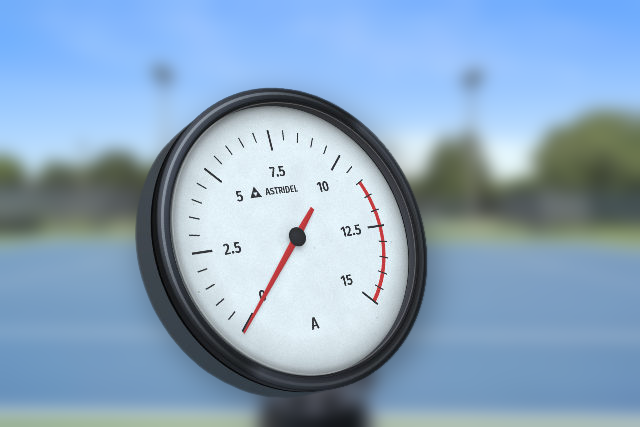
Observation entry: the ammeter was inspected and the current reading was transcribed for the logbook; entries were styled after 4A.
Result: 0A
